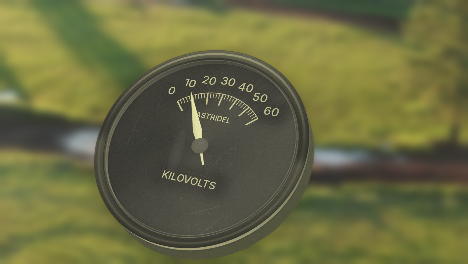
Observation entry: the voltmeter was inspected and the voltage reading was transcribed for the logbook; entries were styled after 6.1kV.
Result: 10kV
